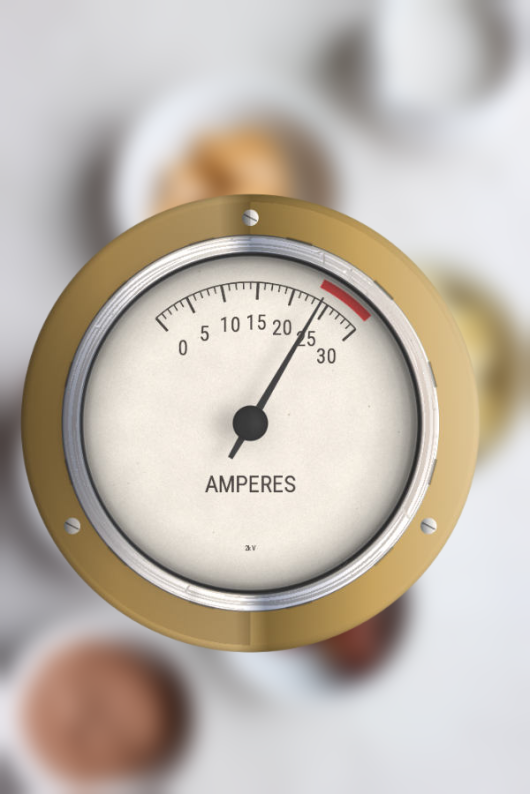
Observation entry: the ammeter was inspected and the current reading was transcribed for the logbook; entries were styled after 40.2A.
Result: 24A
